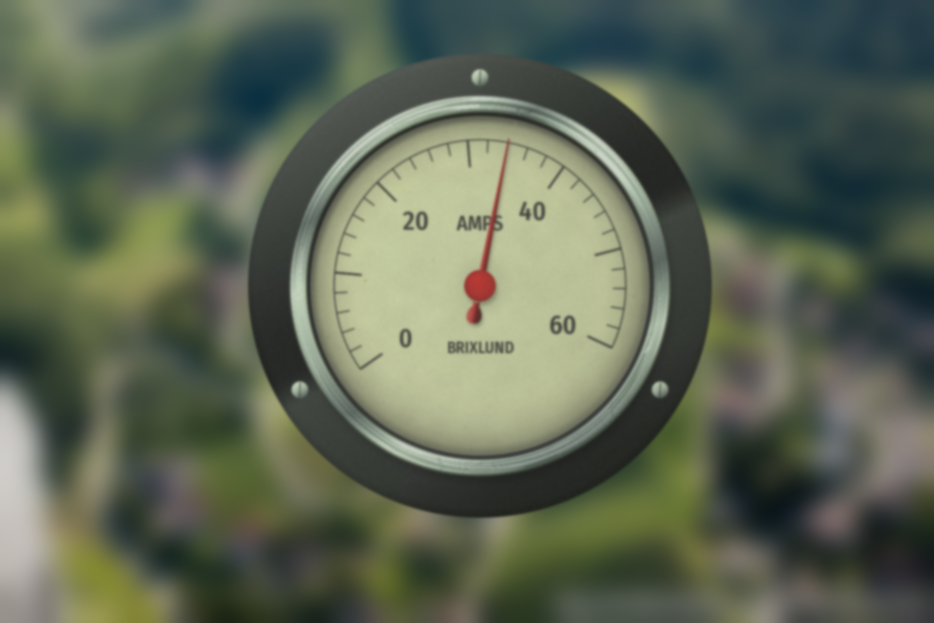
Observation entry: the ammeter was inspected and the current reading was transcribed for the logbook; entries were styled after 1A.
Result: 34A
